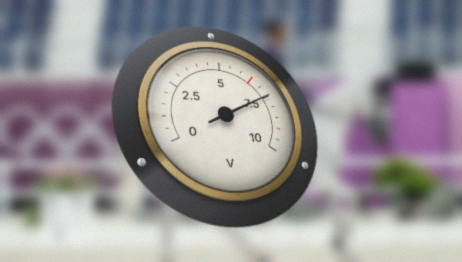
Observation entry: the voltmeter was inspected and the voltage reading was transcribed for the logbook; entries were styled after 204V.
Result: 7.5V
